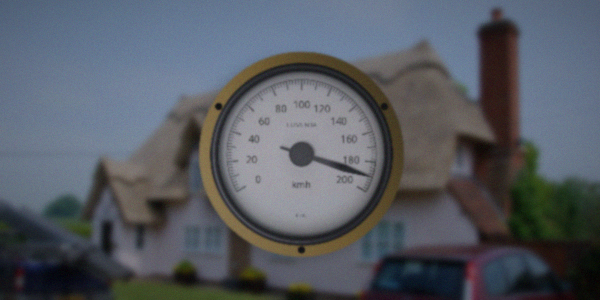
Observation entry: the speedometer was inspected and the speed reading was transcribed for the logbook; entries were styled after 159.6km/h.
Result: 190km/h
